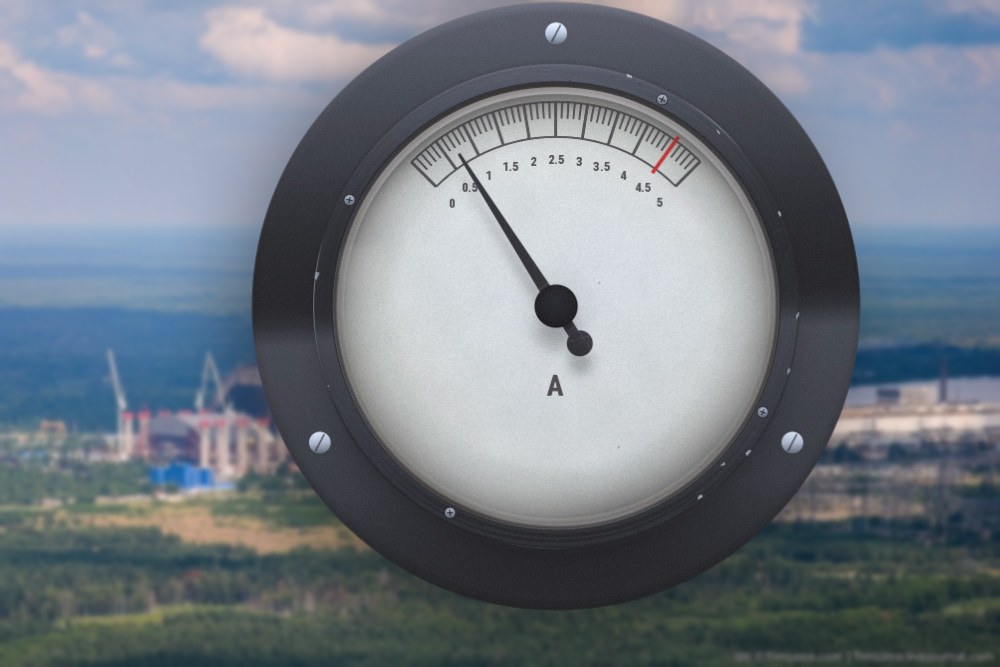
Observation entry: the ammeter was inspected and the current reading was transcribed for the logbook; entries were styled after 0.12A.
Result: 0.7A
